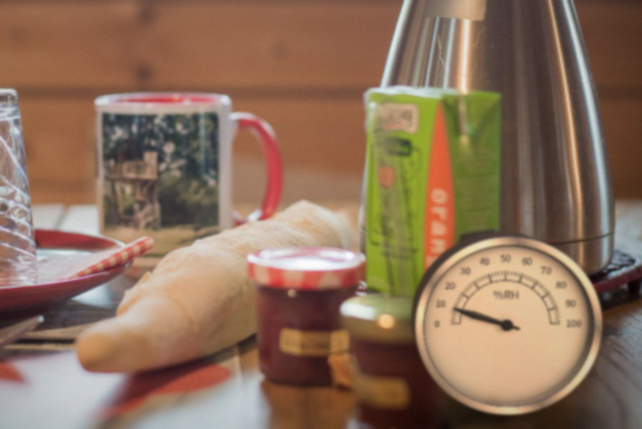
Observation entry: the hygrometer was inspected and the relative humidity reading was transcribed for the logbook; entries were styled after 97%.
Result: 10%
